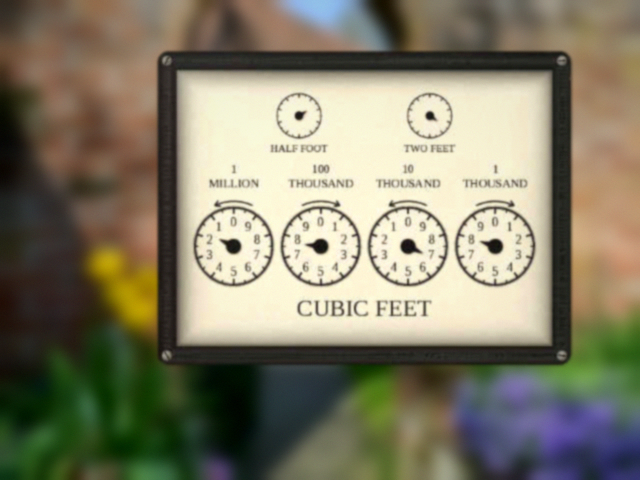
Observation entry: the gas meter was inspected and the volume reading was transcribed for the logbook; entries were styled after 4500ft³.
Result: 176800ft³
